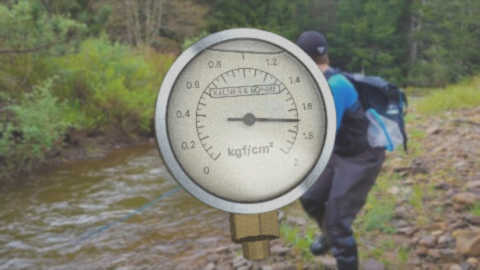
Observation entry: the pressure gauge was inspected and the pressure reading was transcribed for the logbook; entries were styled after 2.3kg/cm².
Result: 1.7kg/cm²
